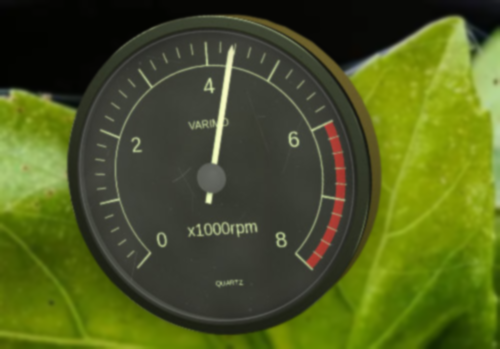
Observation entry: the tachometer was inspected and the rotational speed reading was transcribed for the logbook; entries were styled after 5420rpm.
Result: 4400rpm
